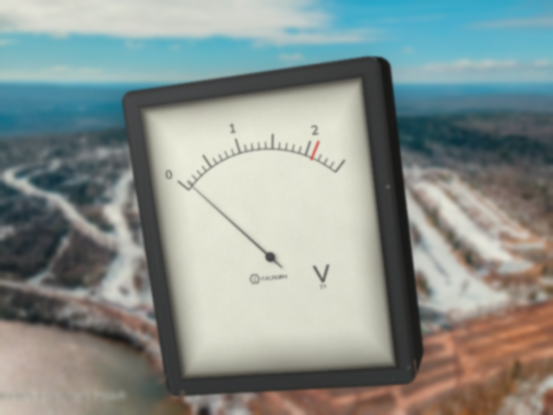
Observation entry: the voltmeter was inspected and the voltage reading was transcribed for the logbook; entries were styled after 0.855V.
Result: 0.1V
